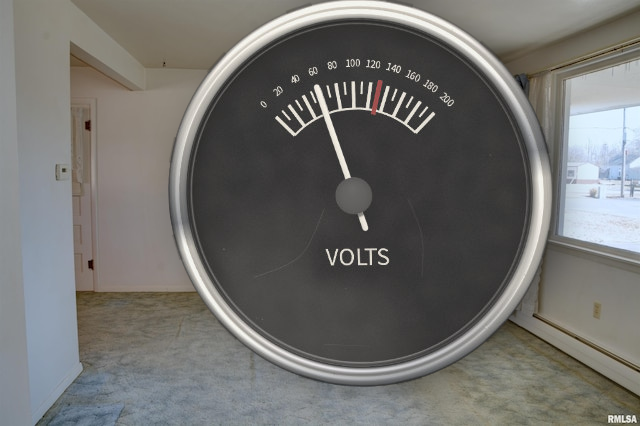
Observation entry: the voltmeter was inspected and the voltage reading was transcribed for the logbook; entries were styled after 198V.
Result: 60V
